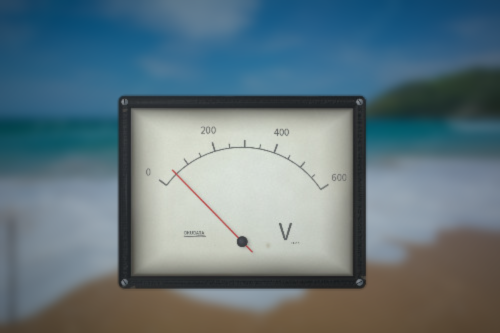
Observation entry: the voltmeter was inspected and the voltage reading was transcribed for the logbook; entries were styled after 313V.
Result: 50V
